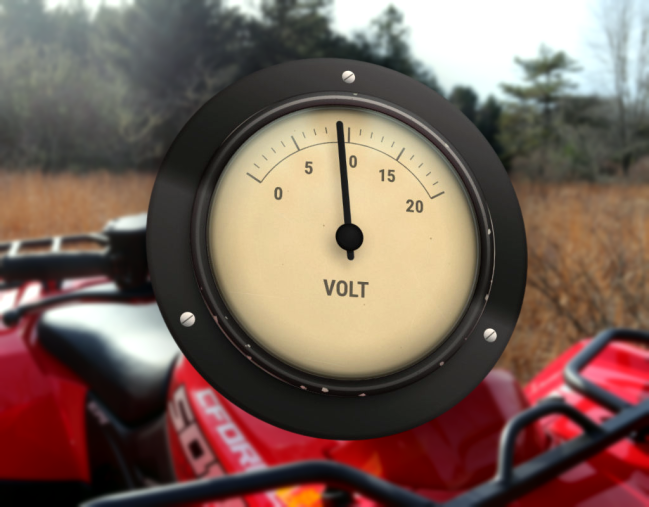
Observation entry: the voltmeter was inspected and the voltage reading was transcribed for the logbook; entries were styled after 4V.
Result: 9V
